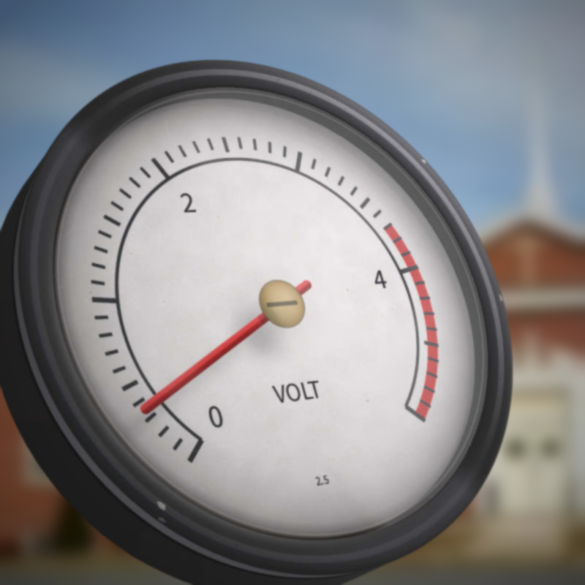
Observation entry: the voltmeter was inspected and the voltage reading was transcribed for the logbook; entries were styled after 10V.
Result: 0.35V
